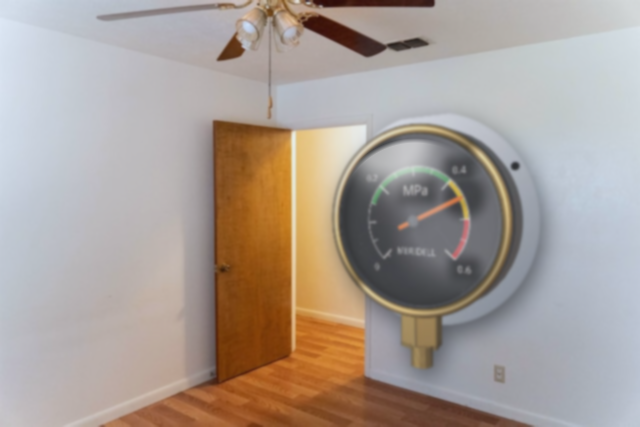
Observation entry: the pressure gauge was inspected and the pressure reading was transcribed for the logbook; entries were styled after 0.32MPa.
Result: 0.45MPa
